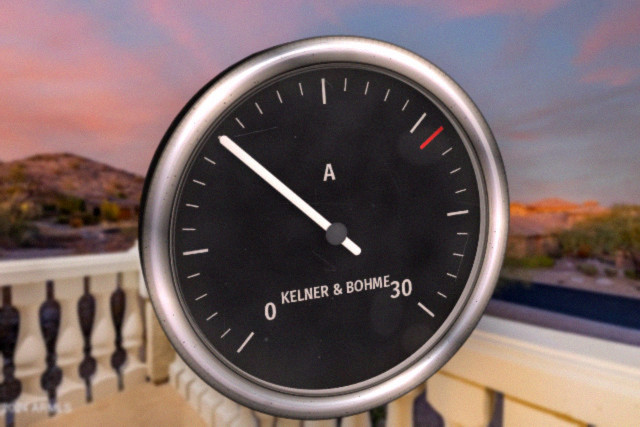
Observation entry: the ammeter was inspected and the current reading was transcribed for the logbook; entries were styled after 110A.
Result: 10A
